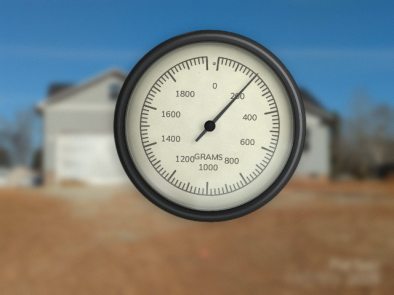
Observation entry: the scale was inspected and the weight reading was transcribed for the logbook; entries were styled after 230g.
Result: 200g
